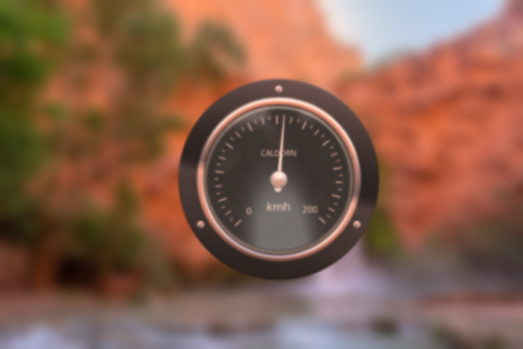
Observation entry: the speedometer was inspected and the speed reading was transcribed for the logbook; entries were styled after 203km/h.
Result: 105km/h
